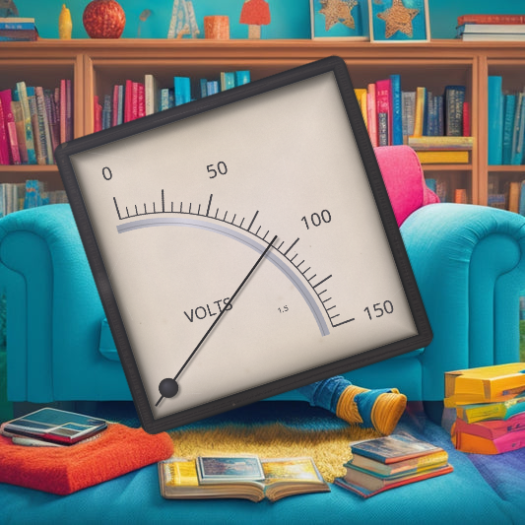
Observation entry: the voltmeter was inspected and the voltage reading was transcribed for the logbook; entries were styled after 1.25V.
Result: 90V
